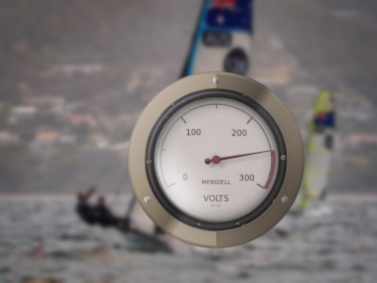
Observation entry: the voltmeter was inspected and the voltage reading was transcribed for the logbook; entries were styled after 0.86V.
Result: 250V
